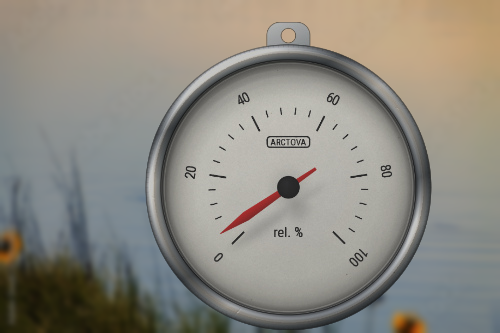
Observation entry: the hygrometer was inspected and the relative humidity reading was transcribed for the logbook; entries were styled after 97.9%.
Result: 4%
